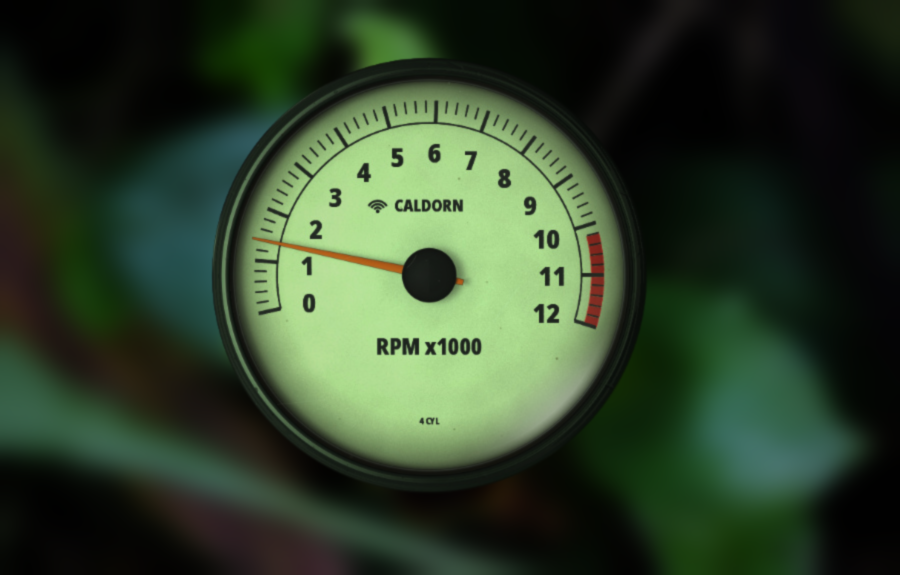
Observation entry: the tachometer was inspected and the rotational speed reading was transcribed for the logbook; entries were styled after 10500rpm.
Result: 1400rpm
